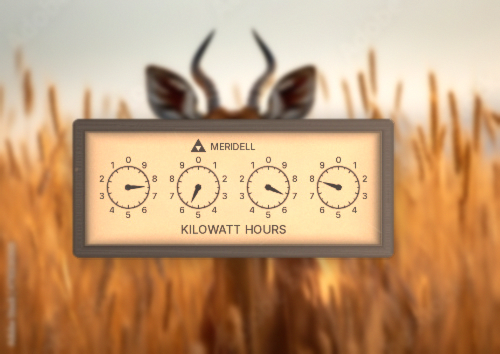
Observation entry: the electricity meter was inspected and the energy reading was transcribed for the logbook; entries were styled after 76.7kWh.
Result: 7568kWh
